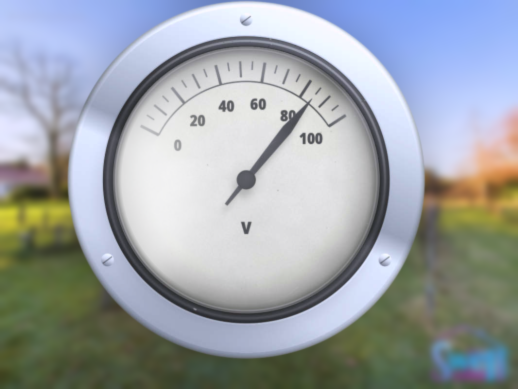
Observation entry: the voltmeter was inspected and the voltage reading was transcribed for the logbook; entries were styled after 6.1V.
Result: 85V
